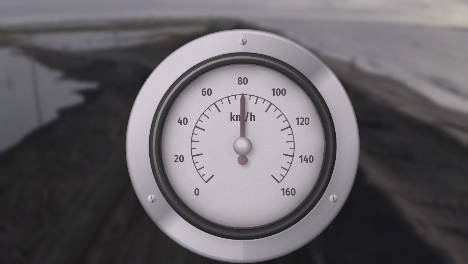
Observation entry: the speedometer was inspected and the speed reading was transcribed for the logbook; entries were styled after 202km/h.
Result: 80km/h
